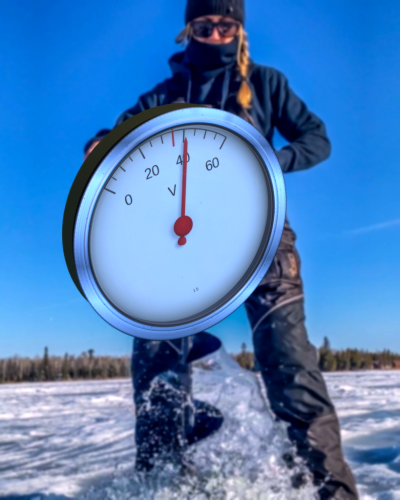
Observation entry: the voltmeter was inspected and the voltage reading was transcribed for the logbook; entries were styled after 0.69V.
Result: 40V
